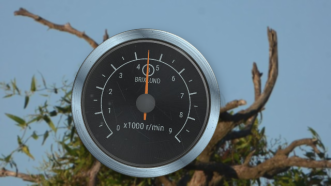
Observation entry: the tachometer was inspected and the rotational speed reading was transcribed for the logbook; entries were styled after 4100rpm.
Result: 4500rpm
